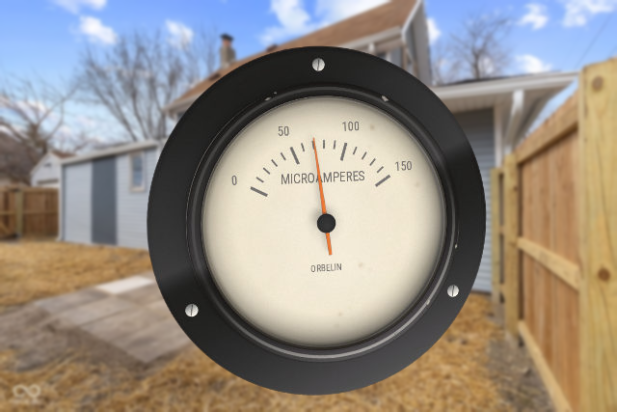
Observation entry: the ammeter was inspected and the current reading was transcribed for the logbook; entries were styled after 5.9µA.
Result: 70µA
